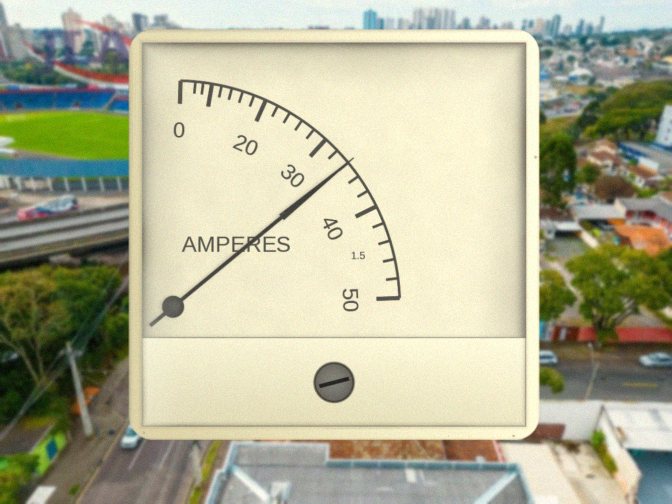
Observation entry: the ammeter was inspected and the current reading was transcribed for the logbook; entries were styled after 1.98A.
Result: 34A
